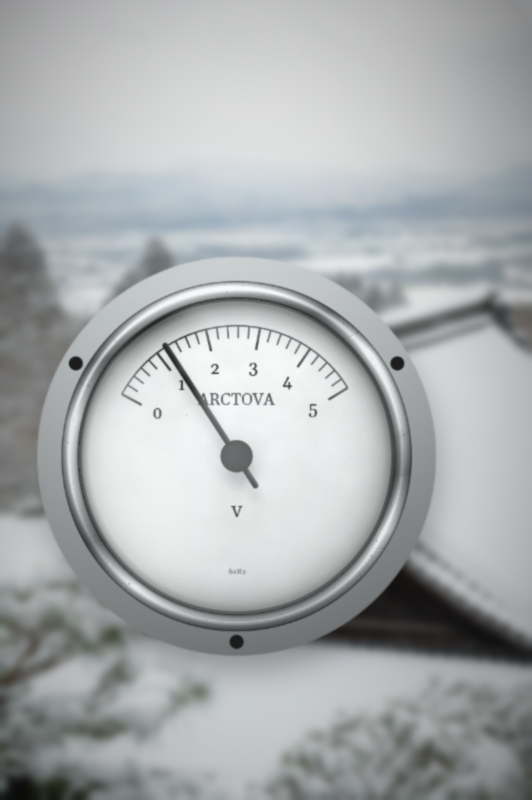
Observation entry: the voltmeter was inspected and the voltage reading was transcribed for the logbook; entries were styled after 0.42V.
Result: 1.2V
